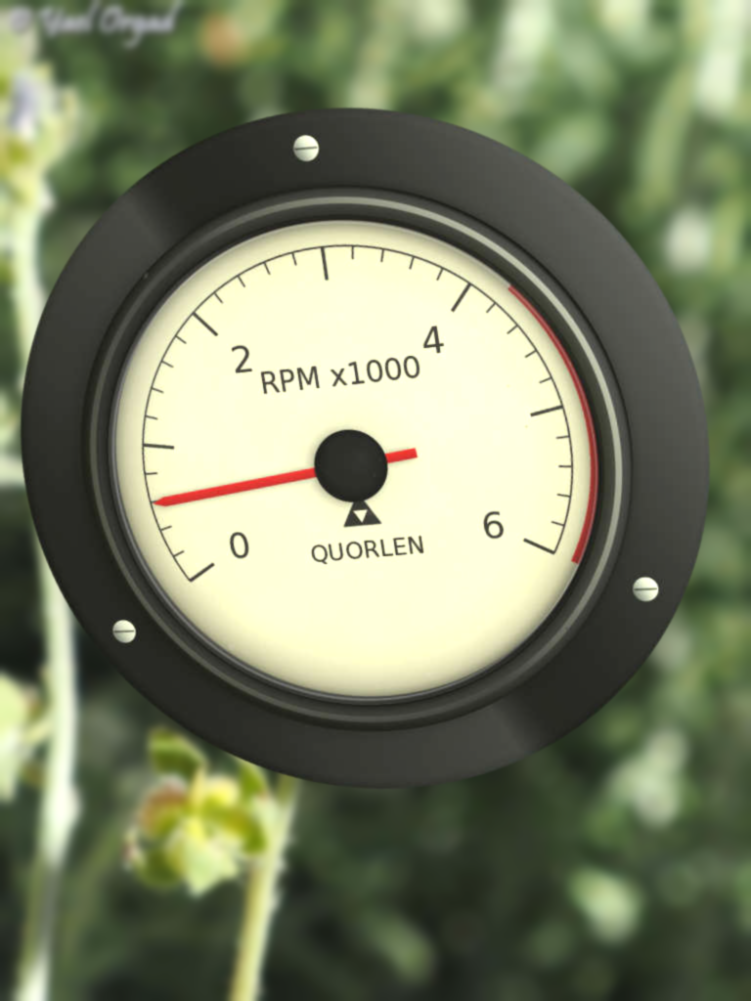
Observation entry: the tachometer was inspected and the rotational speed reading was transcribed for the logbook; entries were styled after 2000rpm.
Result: 600rpm
